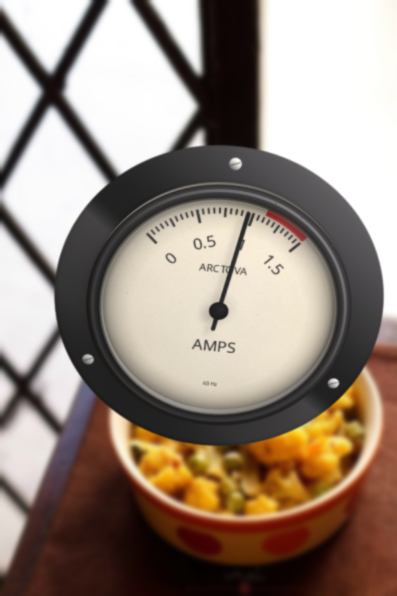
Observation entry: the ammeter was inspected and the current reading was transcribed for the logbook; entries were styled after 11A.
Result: 0.95A
